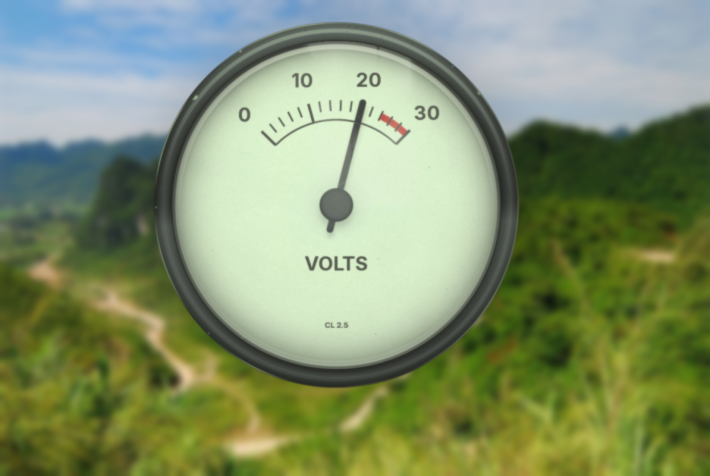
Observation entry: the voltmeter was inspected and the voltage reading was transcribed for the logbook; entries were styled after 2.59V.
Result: 20V
